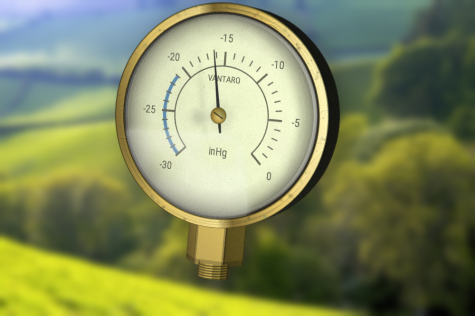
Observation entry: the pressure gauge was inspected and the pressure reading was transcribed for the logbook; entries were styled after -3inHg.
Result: -16inHg
